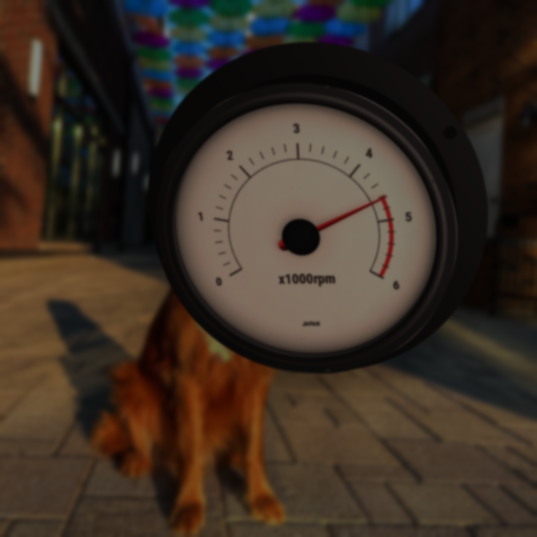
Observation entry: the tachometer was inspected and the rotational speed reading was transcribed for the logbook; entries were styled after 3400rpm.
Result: 4600rpm
